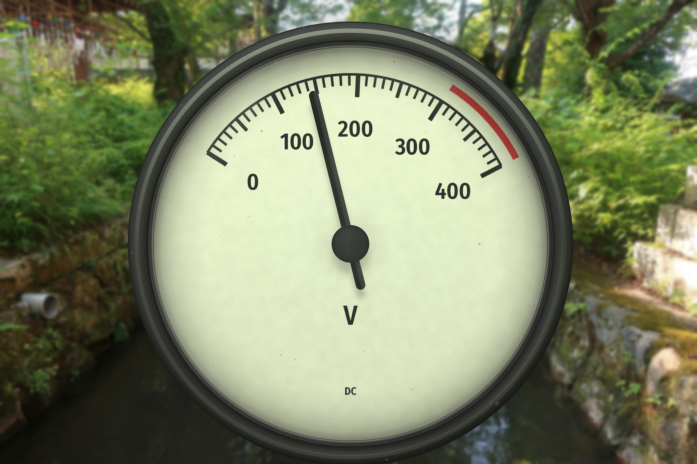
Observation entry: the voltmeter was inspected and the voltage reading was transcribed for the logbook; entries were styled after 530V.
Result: 145V
